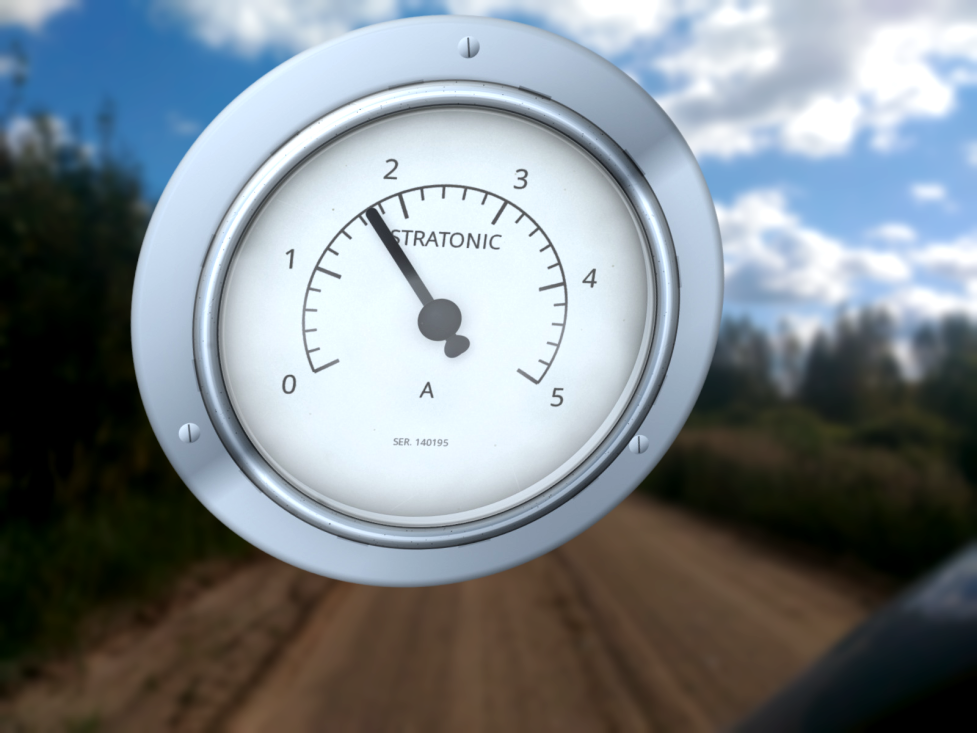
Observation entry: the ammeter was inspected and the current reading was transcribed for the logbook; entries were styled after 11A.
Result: 1.7A
